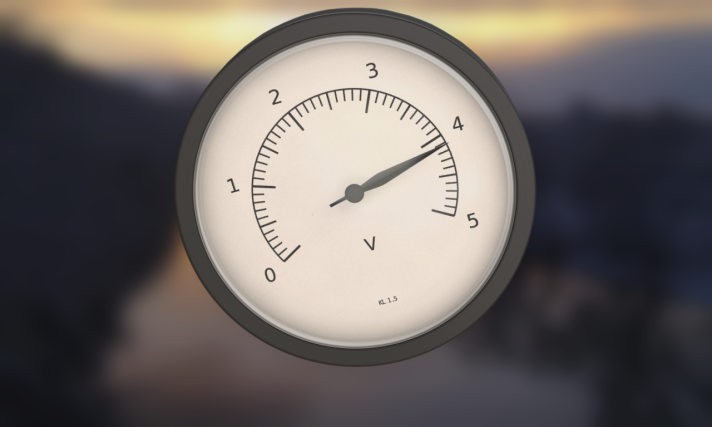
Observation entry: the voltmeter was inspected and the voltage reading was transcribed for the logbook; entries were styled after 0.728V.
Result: 4.1V
